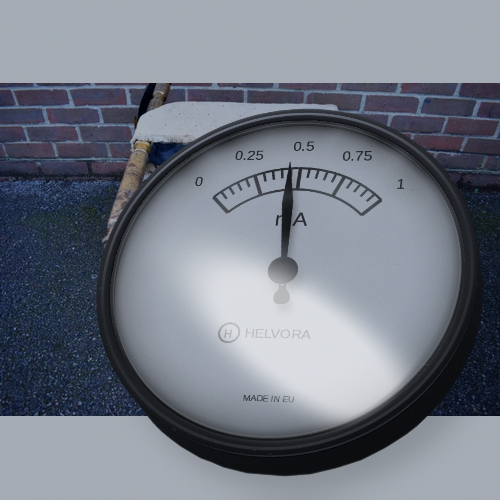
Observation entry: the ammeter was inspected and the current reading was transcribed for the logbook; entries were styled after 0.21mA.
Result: 0.45mA
